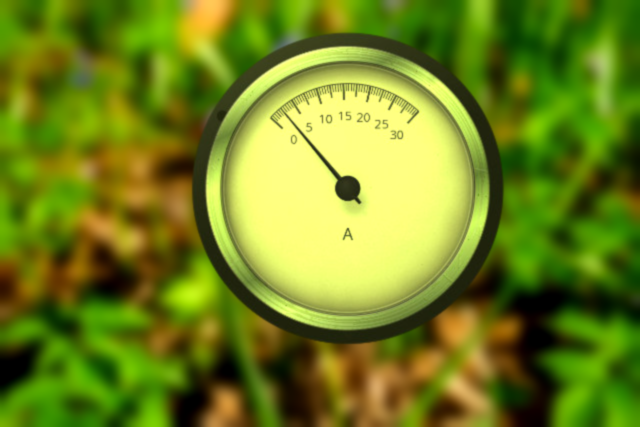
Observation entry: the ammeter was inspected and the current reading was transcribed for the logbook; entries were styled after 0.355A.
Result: 2.5A
